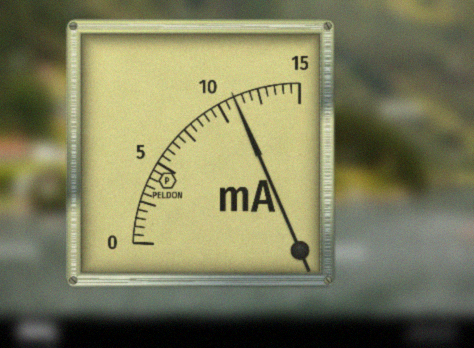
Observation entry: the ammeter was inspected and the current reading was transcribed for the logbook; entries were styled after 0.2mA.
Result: 11mA
